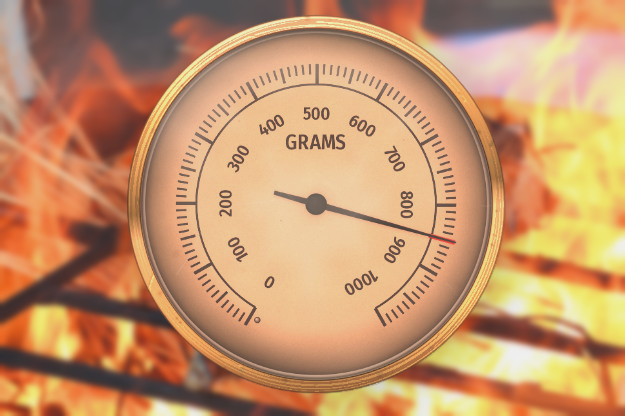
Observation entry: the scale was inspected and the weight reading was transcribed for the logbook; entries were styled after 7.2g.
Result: 850g
